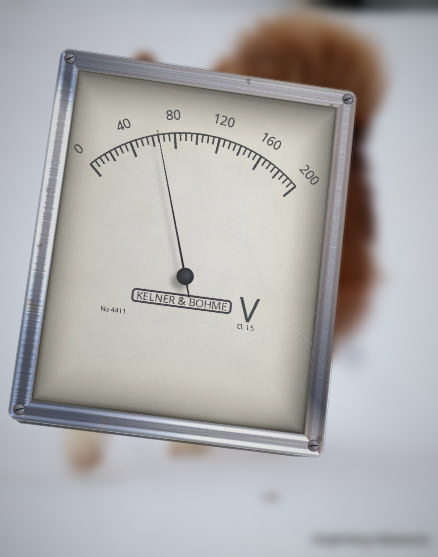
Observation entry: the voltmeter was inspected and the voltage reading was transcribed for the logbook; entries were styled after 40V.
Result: 65V
